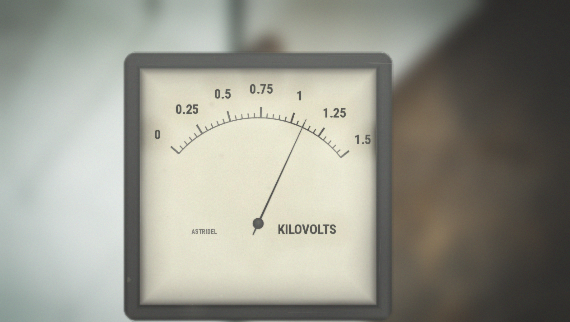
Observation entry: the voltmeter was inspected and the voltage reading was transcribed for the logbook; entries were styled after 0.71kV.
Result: 1.1kV
